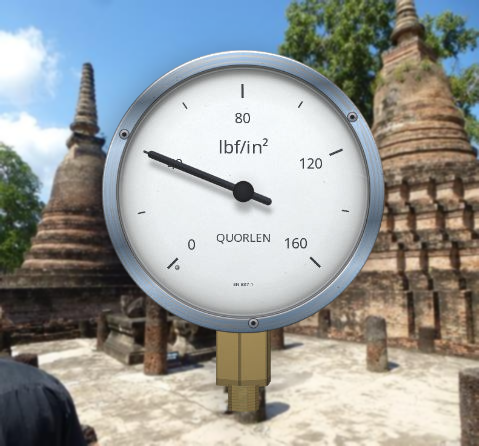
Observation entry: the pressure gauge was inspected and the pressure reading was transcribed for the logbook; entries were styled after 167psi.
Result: 40psi
